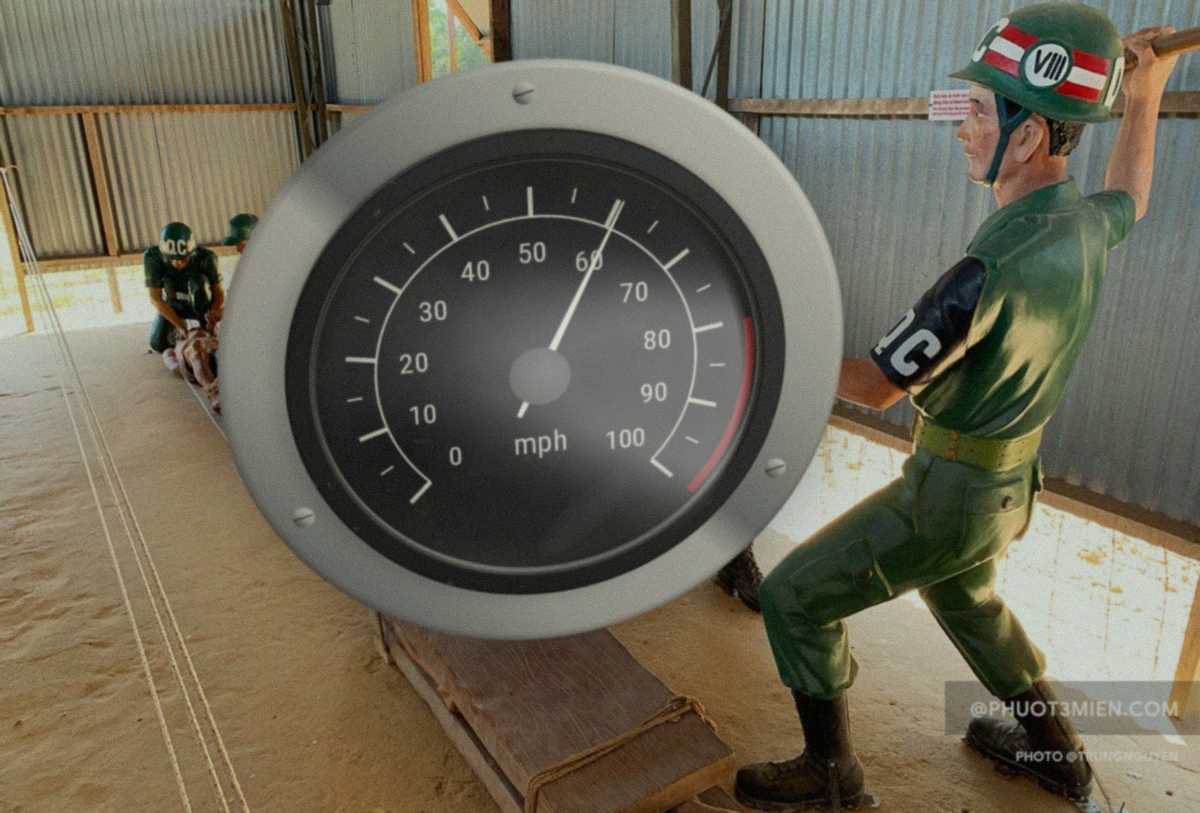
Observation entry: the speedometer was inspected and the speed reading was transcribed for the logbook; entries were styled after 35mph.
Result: 60mph
